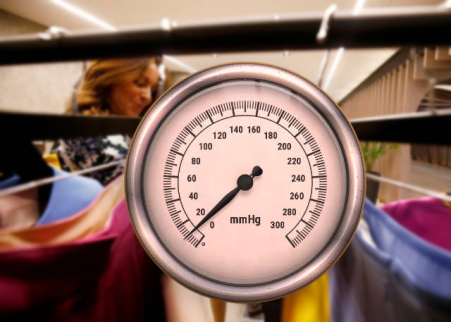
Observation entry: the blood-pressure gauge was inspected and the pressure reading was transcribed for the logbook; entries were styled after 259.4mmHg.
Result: 10mmHg
